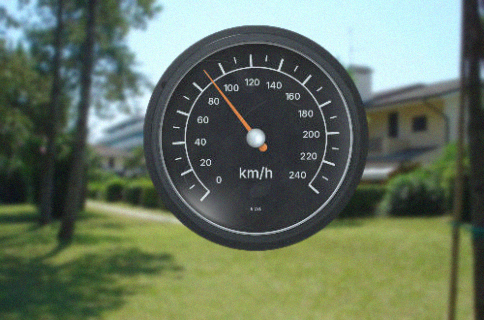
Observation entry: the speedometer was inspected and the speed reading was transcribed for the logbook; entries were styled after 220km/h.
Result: 90km/h
